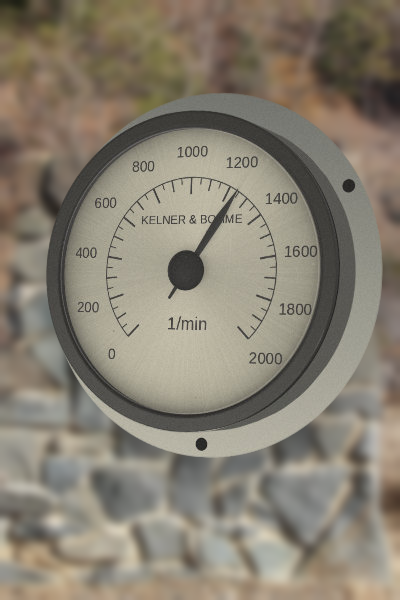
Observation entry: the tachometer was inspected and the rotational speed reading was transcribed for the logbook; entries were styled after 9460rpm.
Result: 1250rpm
